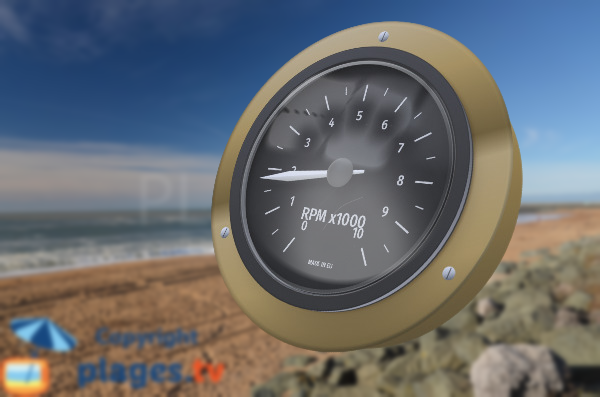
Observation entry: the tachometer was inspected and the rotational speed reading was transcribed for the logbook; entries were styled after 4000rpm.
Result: 1750rpm
